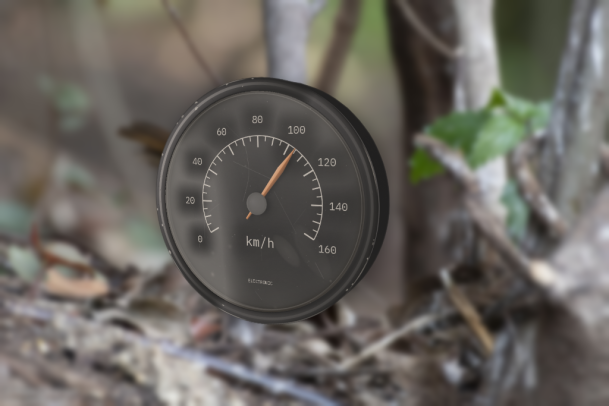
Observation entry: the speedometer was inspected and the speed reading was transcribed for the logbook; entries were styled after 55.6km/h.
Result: 105km/h
